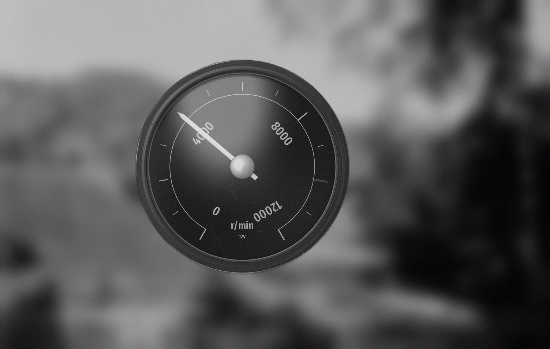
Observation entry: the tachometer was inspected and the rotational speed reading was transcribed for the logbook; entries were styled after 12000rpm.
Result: 4000rpm
